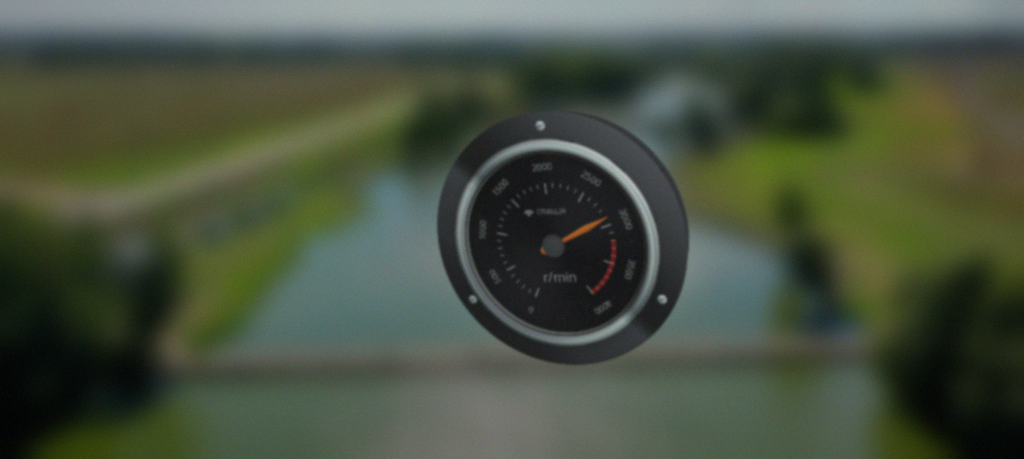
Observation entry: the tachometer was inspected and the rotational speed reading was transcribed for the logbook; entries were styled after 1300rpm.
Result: 2900rpm
